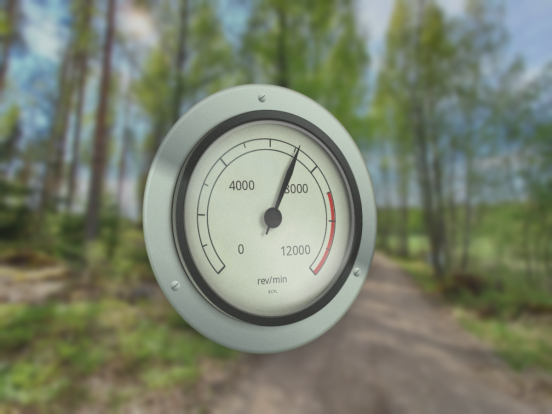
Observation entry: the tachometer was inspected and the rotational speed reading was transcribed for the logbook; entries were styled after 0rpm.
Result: 7000rpm
